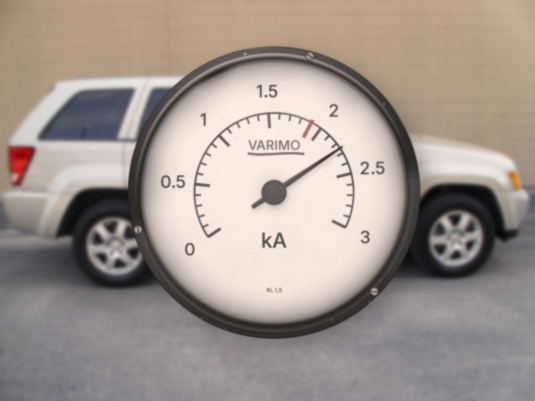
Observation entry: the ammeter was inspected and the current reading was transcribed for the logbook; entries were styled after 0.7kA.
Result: 2.25kA
